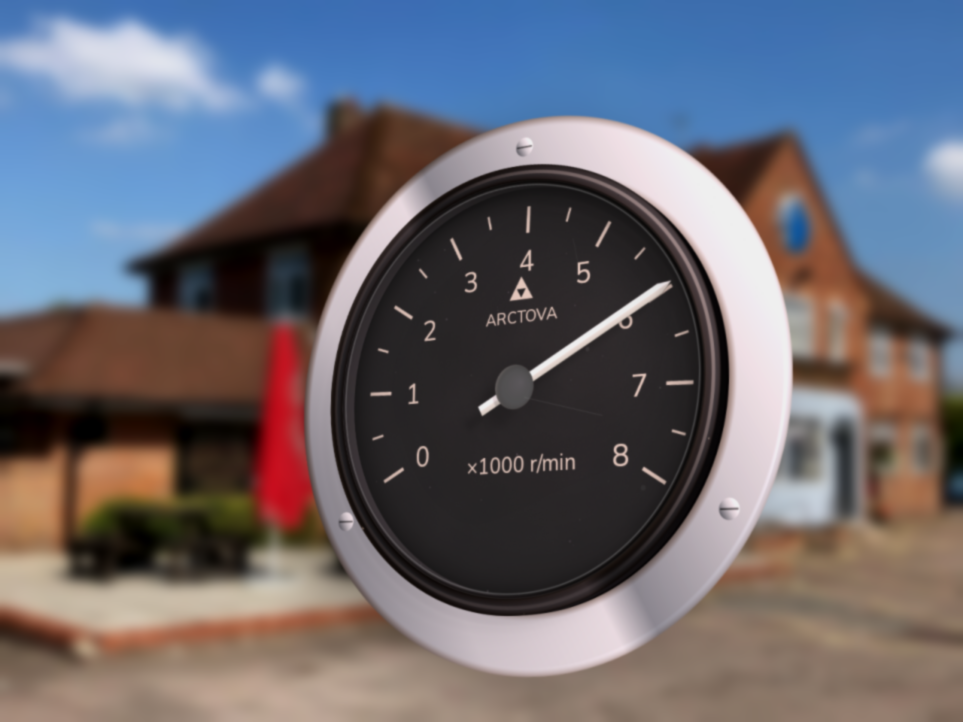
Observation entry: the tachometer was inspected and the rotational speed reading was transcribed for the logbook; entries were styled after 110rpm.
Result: 6000rpm
